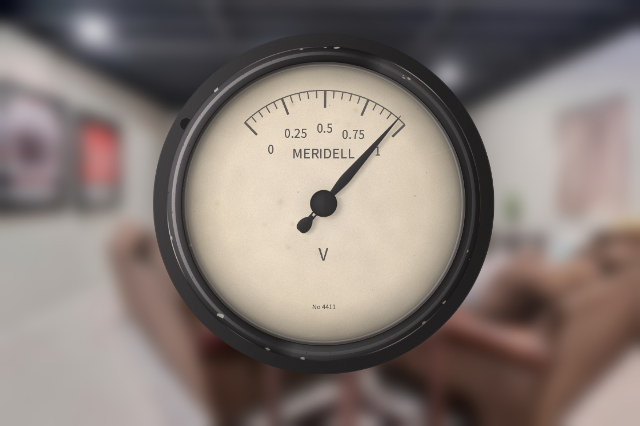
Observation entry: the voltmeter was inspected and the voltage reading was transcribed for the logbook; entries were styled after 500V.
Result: 0.95V
